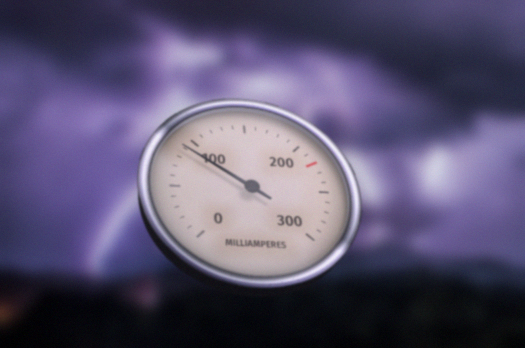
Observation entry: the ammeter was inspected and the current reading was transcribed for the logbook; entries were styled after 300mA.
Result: 90mA
